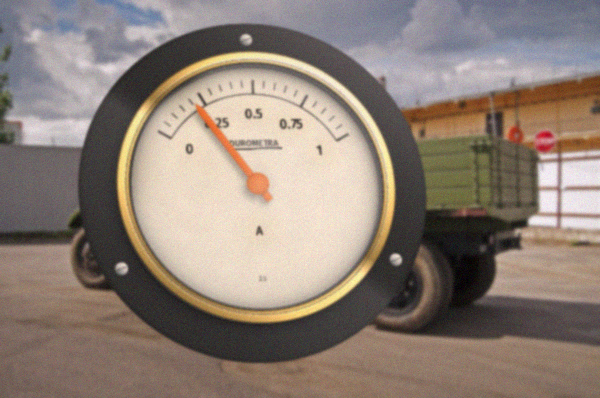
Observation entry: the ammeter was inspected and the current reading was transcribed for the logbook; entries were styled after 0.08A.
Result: 0.2A
